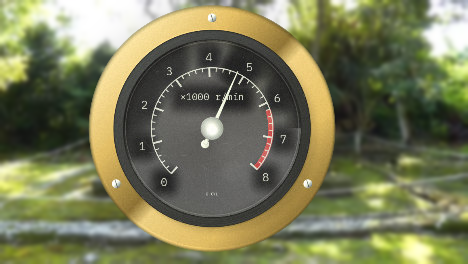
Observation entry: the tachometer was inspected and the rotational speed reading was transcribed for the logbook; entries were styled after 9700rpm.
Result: 4800rpm
